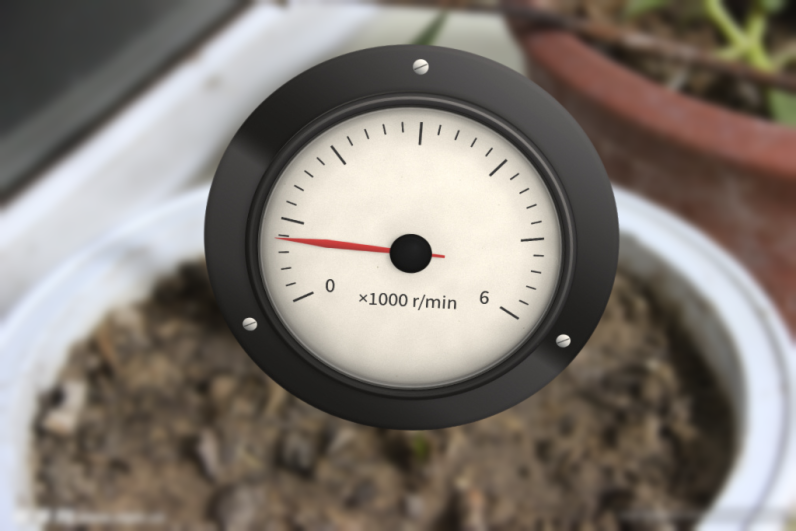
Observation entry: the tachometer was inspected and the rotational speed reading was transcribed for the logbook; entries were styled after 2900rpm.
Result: 800rpm
